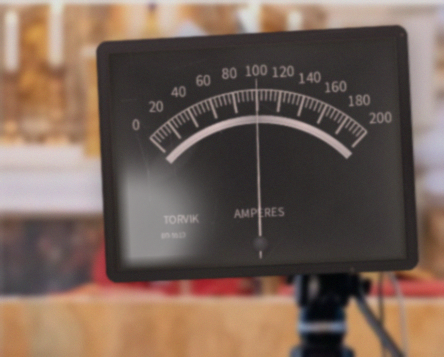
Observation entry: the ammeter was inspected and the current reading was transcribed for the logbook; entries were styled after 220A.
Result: 100A
